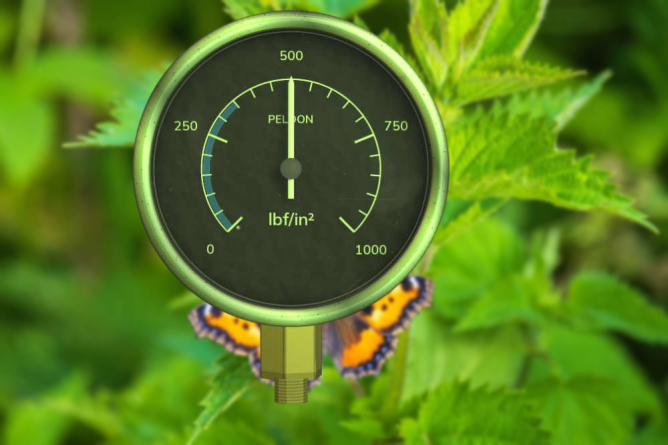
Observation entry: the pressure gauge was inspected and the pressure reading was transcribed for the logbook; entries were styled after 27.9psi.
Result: 500psi
